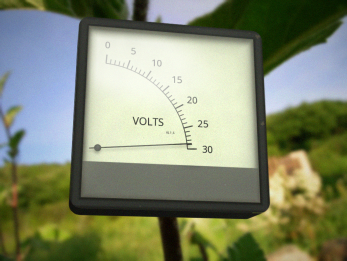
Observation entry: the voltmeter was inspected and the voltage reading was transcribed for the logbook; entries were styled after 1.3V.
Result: 29V
